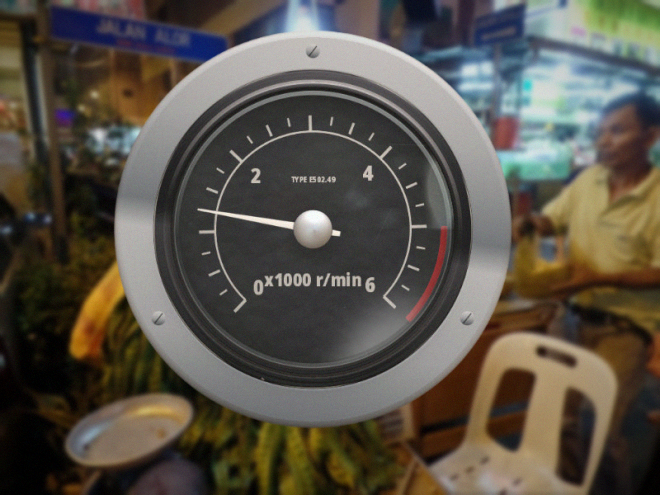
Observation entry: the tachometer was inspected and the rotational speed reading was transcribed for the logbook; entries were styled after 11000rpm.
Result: 1250rpm
